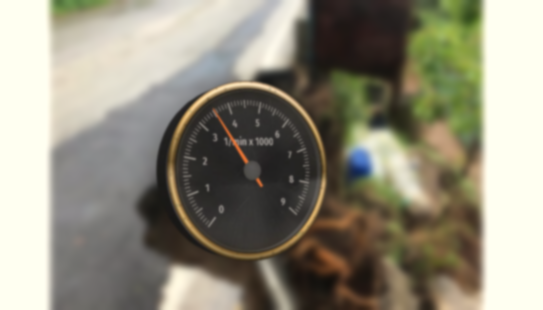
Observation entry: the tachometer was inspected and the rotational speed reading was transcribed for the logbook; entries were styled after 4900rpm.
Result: 3500rpm
